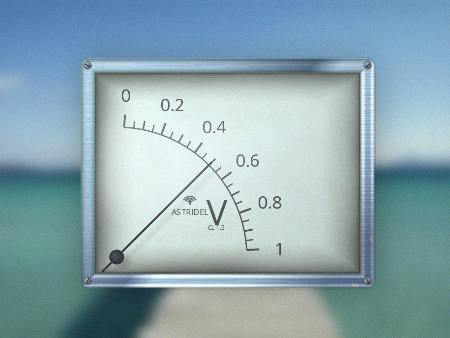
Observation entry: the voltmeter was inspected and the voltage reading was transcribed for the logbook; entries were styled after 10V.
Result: 0.5V
